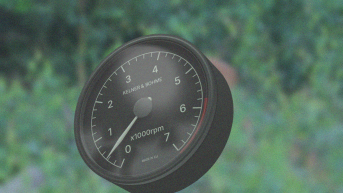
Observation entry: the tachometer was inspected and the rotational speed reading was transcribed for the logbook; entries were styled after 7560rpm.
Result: 400rpm
